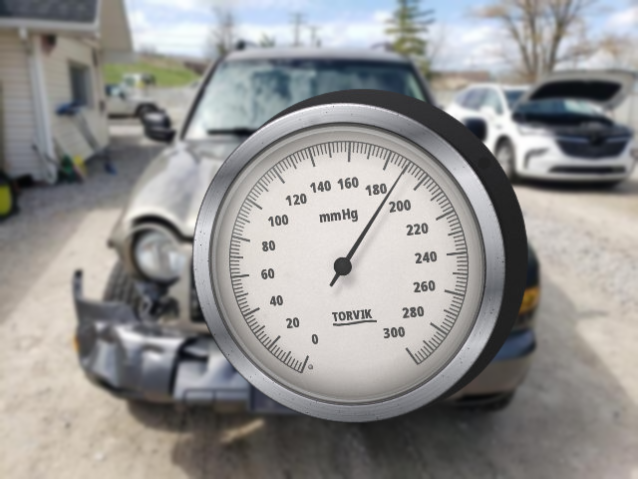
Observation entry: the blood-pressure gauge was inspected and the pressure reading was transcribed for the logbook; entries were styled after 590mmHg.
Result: 190mmHg
